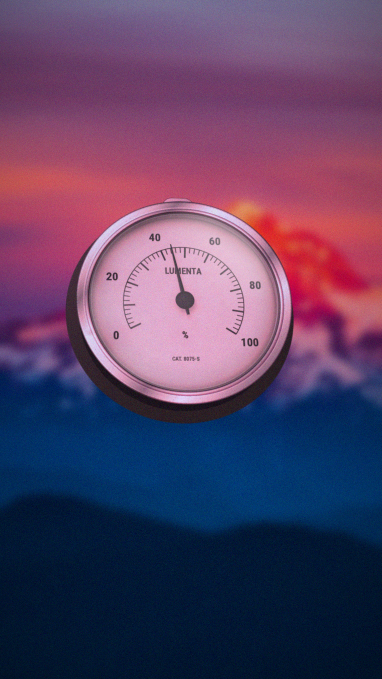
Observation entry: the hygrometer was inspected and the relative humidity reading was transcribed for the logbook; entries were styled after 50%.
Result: 44%
